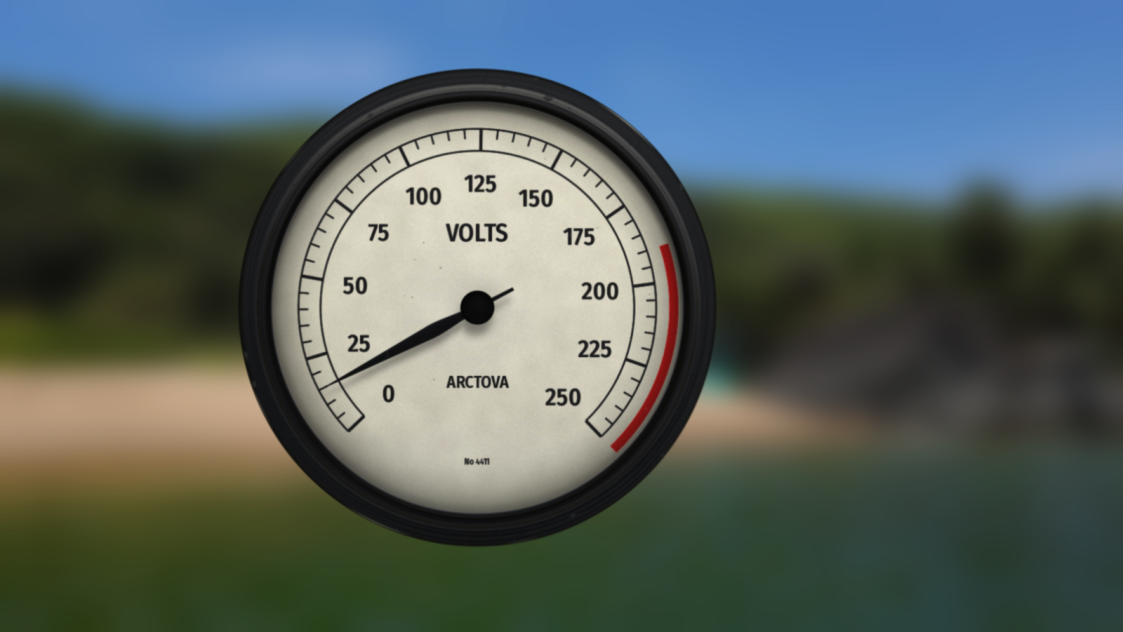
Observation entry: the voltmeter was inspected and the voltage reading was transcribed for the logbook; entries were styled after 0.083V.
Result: 15V
